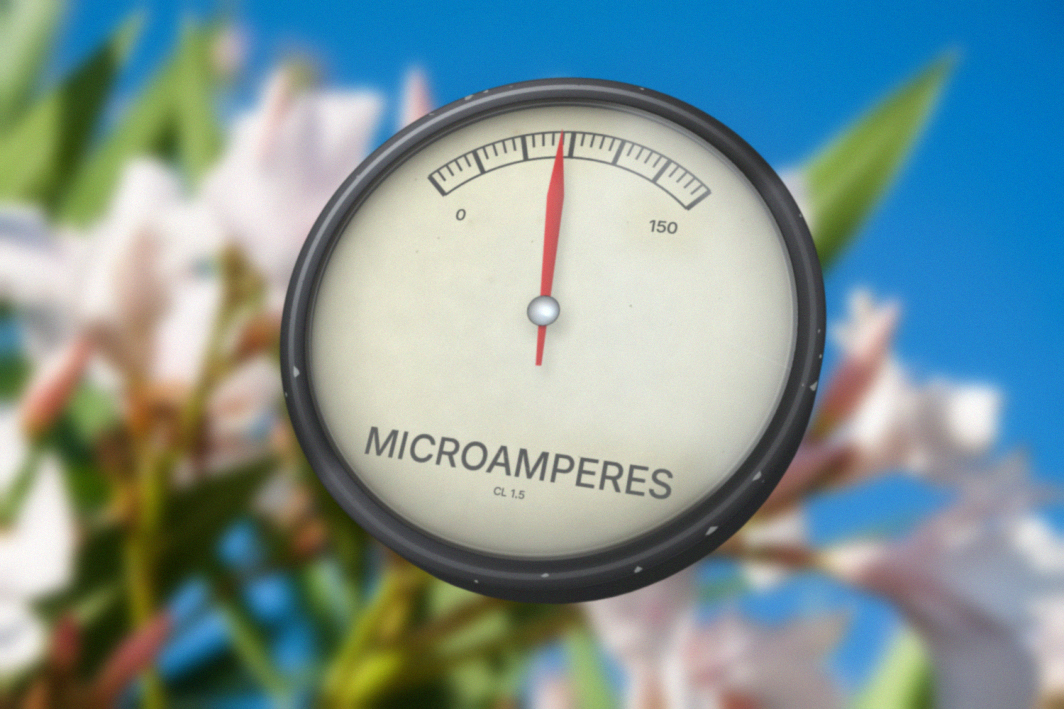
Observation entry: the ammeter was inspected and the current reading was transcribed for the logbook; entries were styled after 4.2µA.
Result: 70µA
